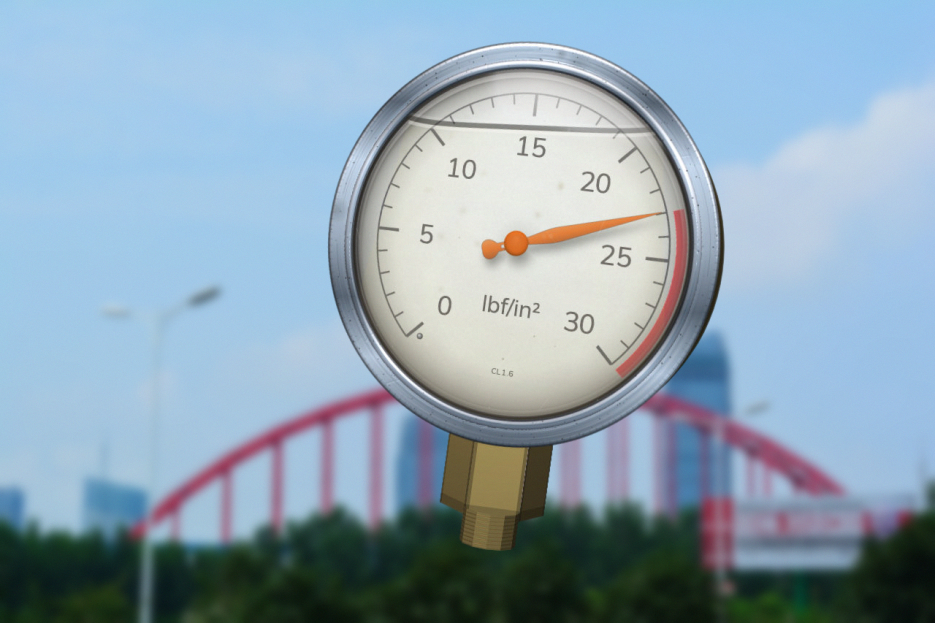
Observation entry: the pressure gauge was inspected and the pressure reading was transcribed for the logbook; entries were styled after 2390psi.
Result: 23psi
